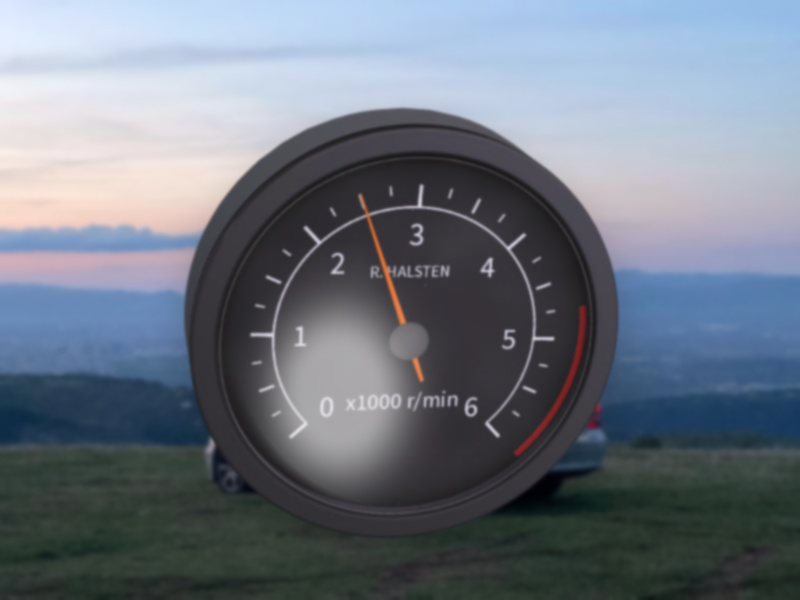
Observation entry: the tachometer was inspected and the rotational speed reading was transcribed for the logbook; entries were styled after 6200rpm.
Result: 2500rpm
